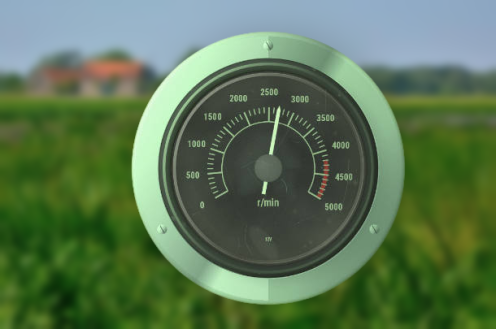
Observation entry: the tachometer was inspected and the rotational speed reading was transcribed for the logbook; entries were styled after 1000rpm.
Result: 2700rpm
